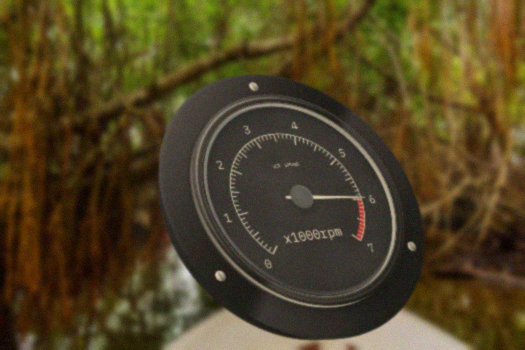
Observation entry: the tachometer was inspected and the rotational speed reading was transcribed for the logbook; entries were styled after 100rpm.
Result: 6000rpm
